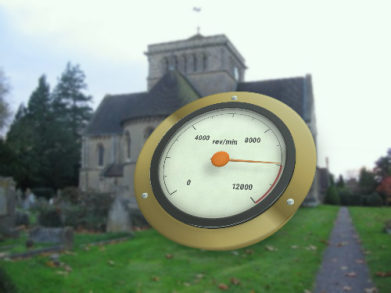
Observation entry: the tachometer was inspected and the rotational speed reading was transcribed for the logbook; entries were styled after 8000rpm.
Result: 10000rpm
